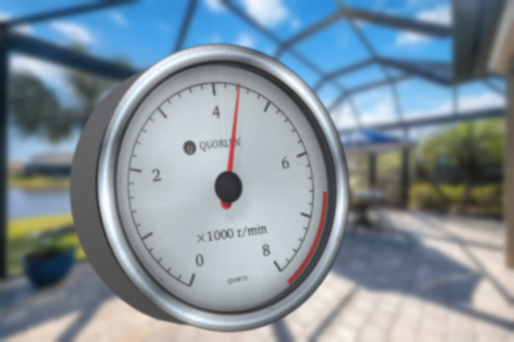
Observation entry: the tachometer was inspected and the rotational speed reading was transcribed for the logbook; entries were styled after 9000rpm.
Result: 4400rpm
